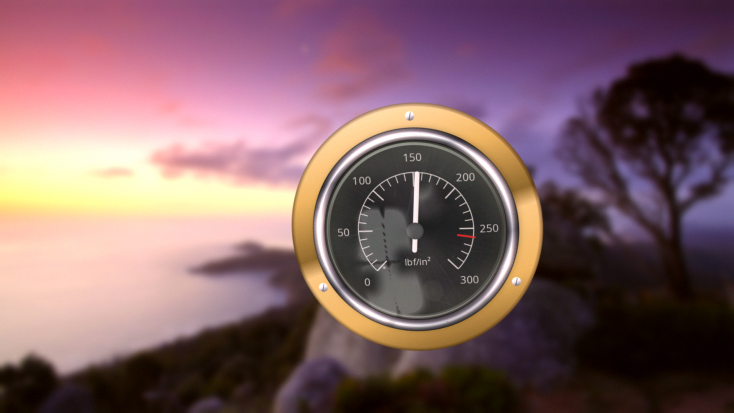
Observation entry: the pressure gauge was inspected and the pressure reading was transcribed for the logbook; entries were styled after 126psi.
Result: 155psi
